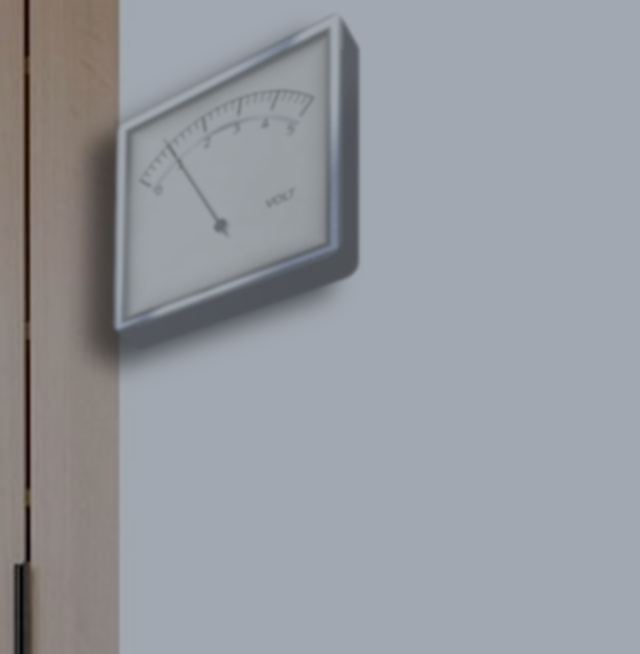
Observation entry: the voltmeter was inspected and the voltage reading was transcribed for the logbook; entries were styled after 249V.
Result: 1V
